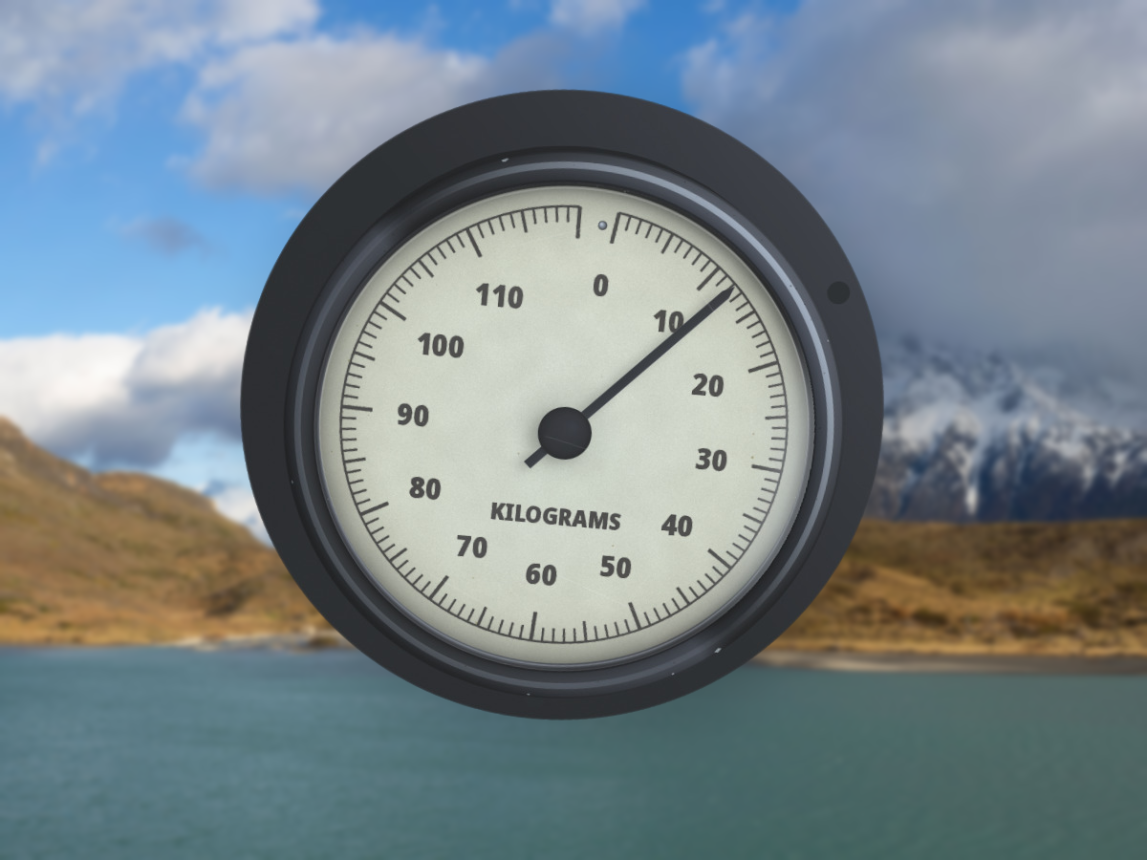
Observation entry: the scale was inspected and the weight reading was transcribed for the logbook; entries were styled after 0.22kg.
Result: 12kg
